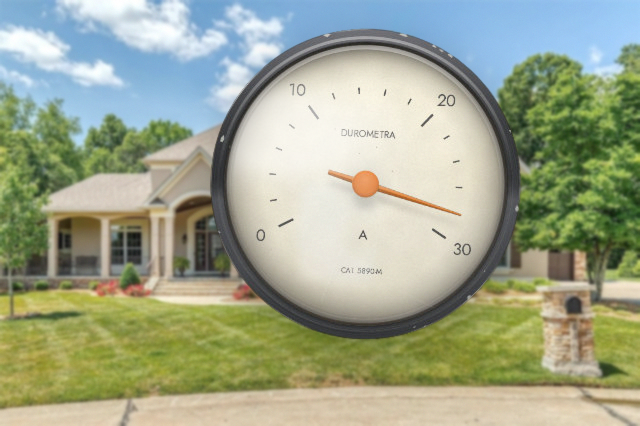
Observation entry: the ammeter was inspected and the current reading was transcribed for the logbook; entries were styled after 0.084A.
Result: 28A
